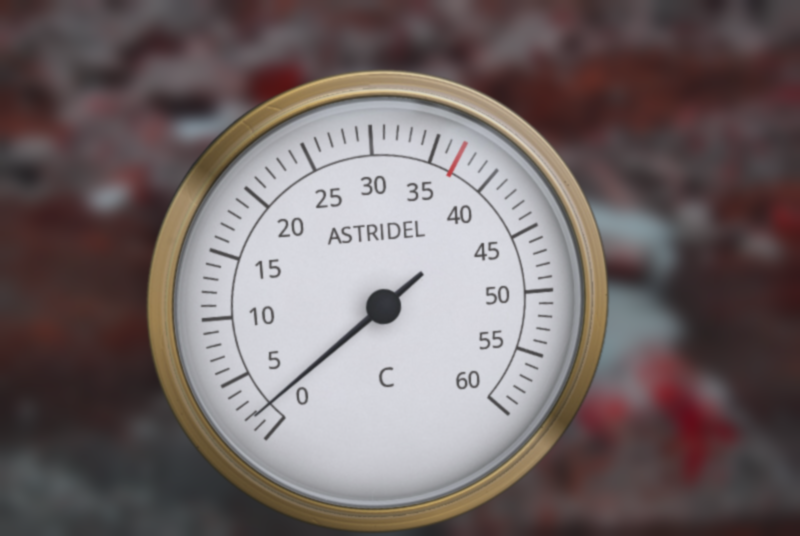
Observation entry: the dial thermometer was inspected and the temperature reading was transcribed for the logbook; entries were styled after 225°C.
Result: 2°C
